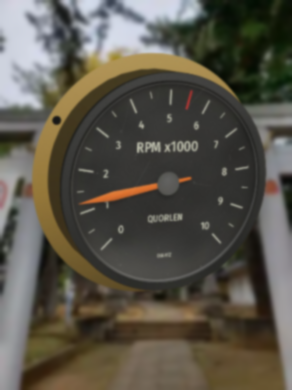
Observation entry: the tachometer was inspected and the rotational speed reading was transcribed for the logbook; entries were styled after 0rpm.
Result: 1250rpm
